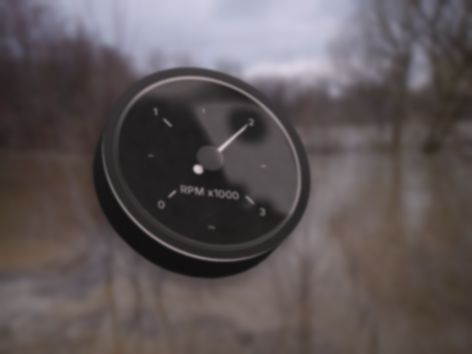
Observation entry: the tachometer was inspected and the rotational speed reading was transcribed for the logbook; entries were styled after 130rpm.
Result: 2000rpm
